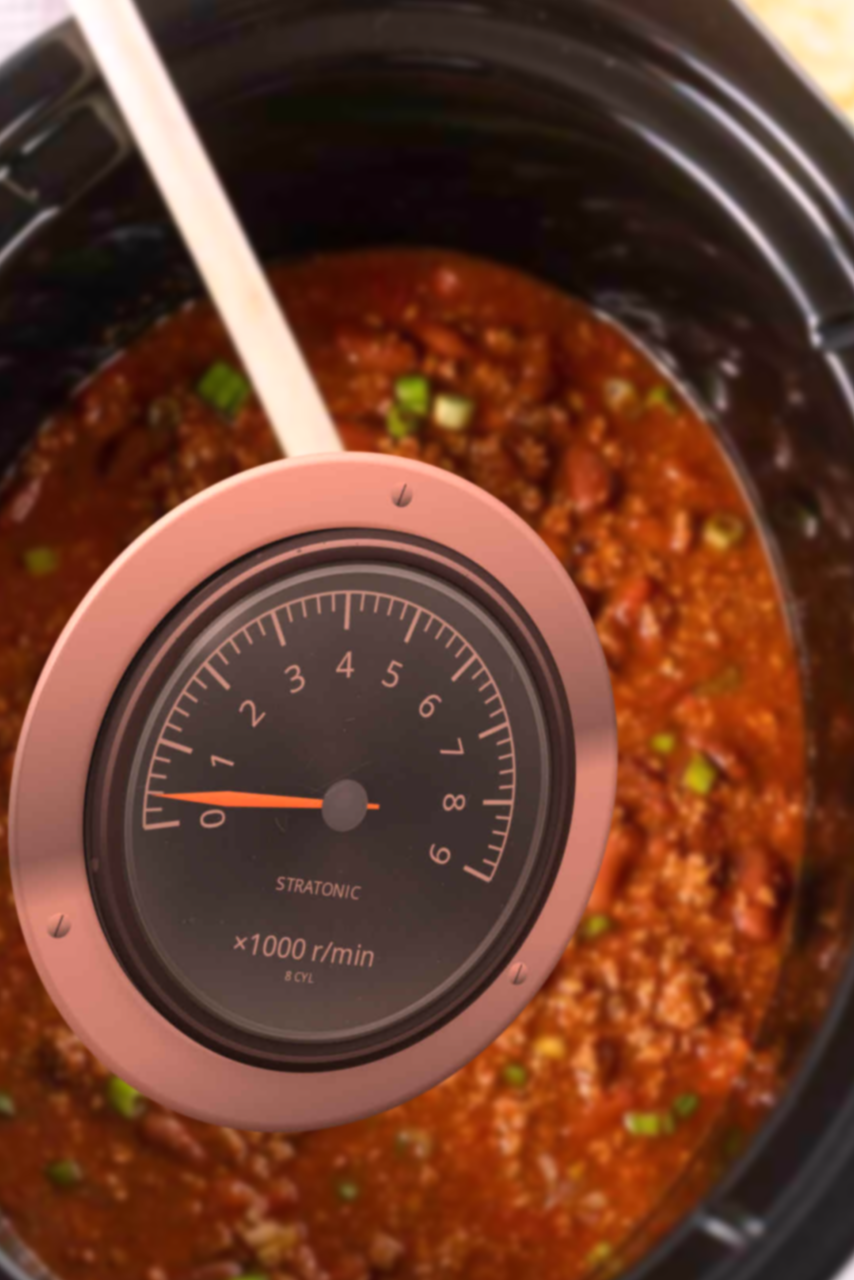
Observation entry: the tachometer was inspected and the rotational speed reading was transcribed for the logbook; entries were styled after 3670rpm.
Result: 400rpm
